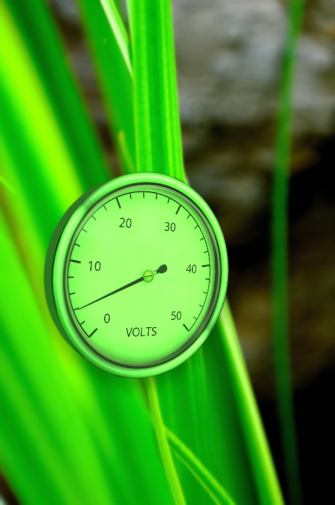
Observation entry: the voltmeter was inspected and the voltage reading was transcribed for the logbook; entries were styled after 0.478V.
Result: 4V
